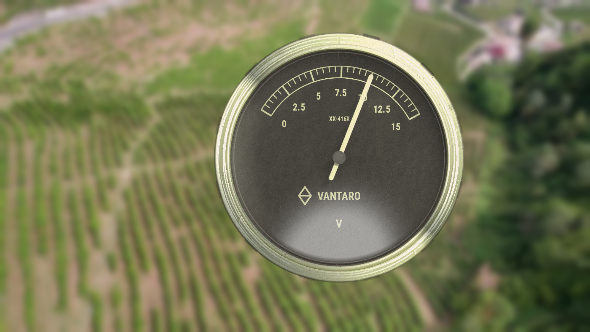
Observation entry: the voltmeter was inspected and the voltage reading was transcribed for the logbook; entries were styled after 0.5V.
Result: 10V
